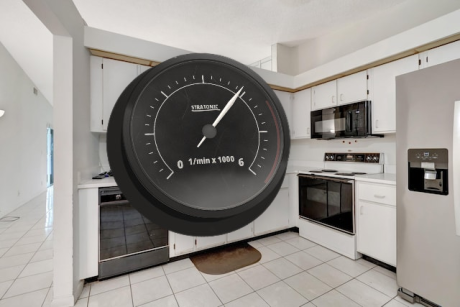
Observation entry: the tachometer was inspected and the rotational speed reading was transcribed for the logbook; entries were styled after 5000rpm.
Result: 3900rpm
